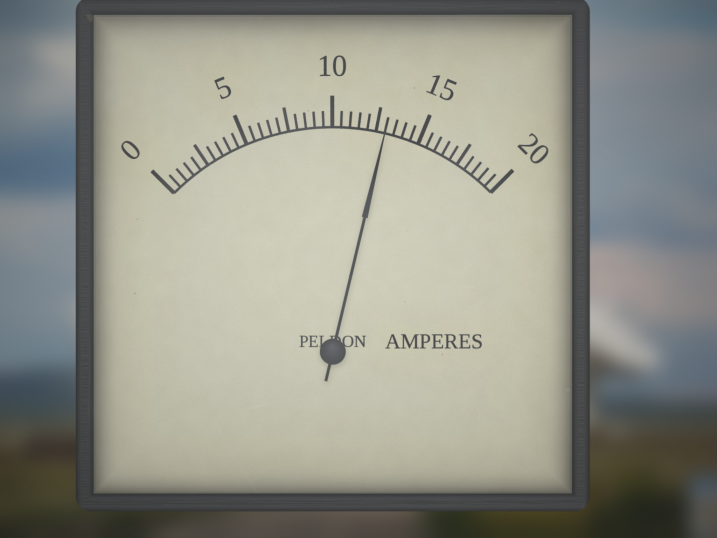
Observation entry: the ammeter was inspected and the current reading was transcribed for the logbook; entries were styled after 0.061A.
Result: 13A
